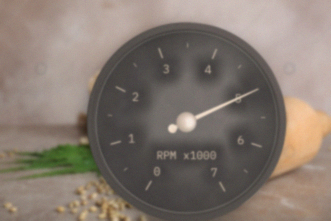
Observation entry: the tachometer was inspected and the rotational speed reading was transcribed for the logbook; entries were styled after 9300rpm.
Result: 5000rpm
